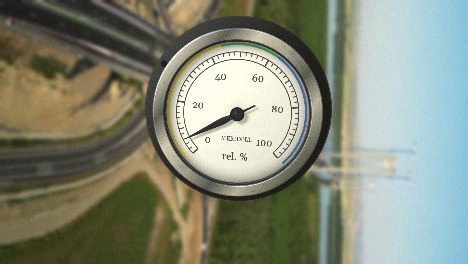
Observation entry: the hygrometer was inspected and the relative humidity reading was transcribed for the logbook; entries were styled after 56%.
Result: 6%
